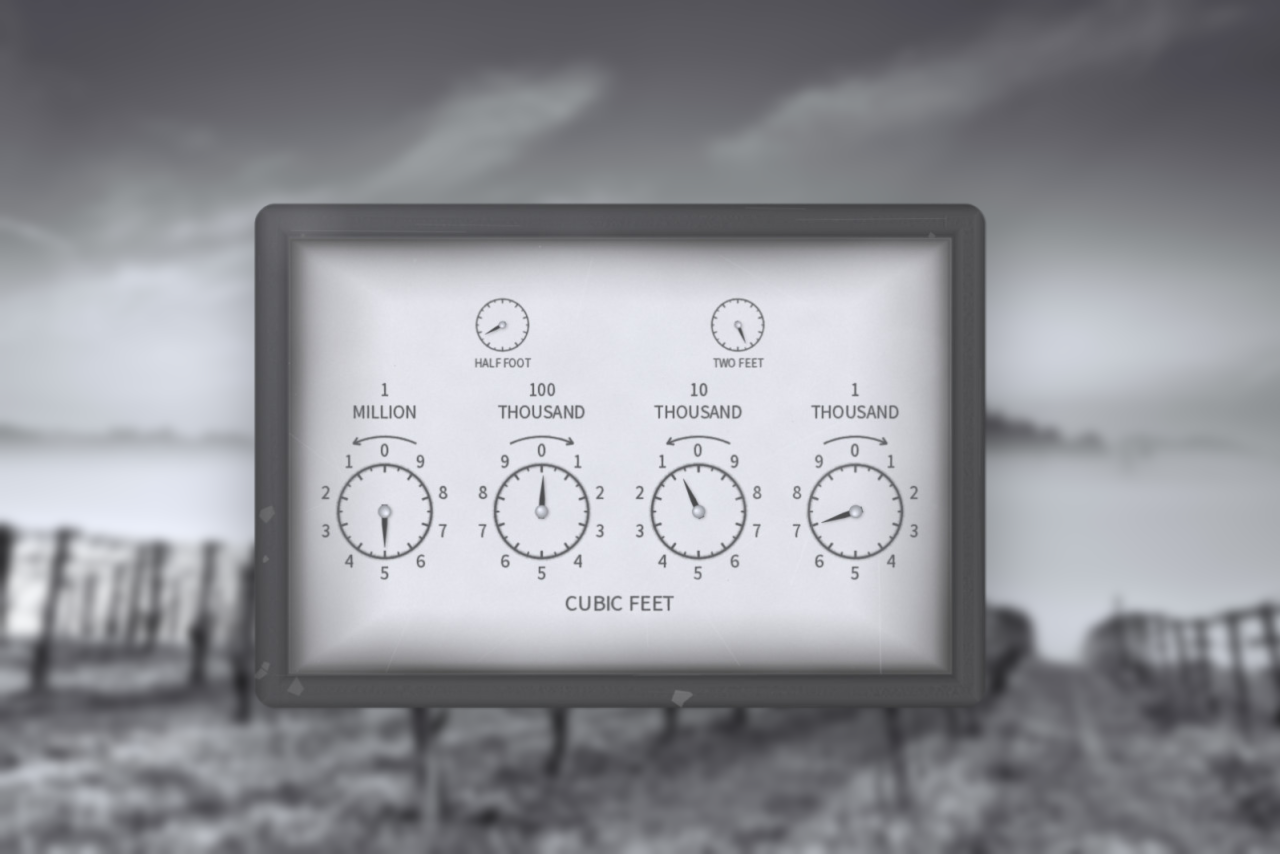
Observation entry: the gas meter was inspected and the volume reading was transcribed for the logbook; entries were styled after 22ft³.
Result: 500700ft³
